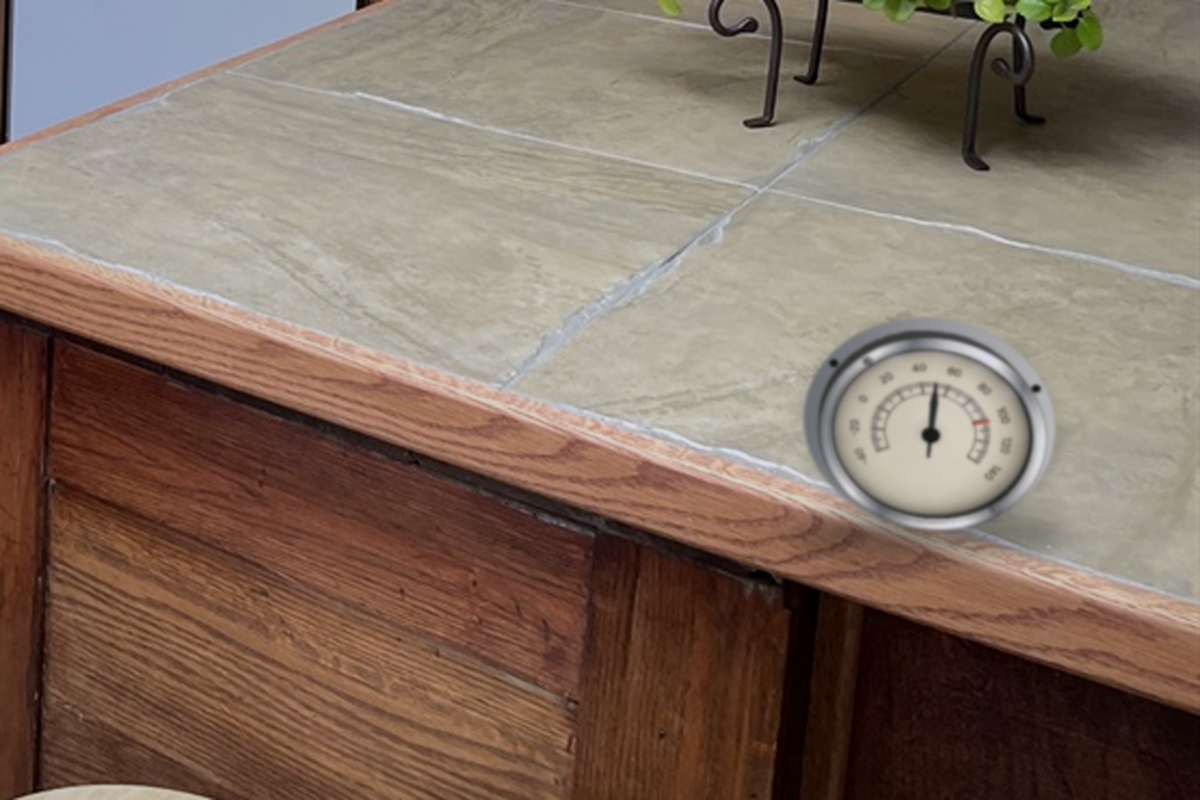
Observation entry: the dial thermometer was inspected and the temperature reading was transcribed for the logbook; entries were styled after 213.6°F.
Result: 50°F
